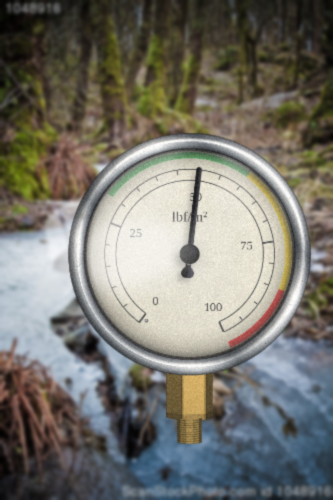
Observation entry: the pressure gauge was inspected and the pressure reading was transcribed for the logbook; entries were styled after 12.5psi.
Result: 50psi
